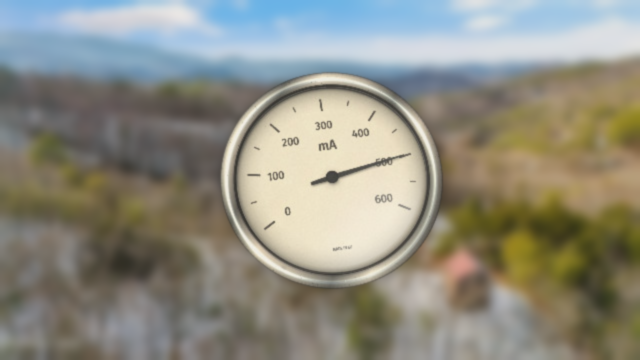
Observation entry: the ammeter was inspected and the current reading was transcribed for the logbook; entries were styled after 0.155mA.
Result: 500mA
